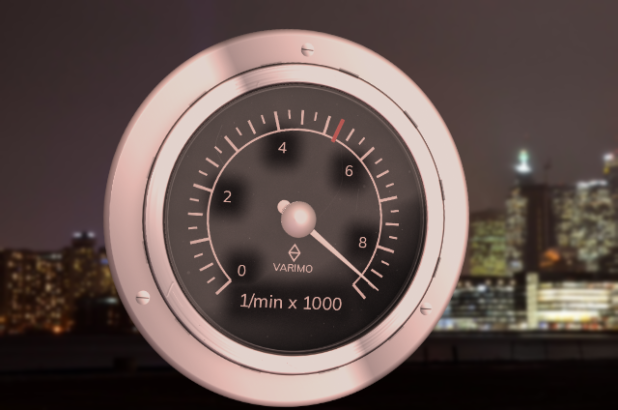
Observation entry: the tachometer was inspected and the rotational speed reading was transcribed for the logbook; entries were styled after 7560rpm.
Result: 8750rpm
